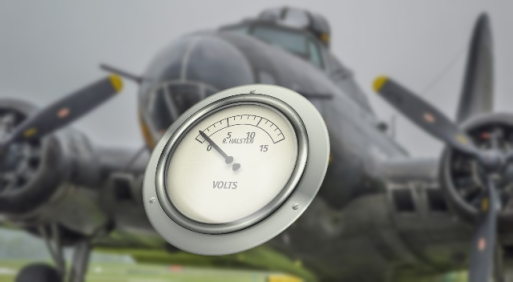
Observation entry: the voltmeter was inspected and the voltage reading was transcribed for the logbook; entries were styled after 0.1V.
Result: 1V
